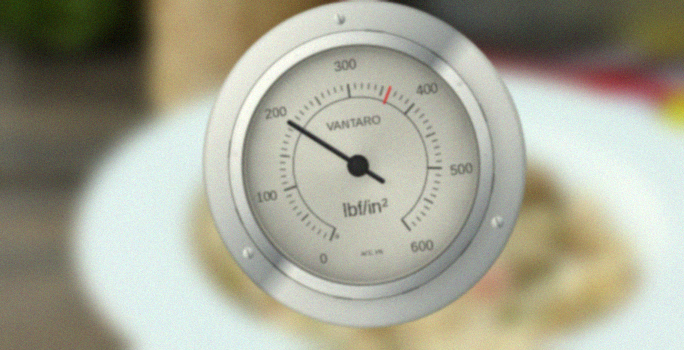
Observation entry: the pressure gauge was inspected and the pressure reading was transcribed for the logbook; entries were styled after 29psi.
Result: 200psi
